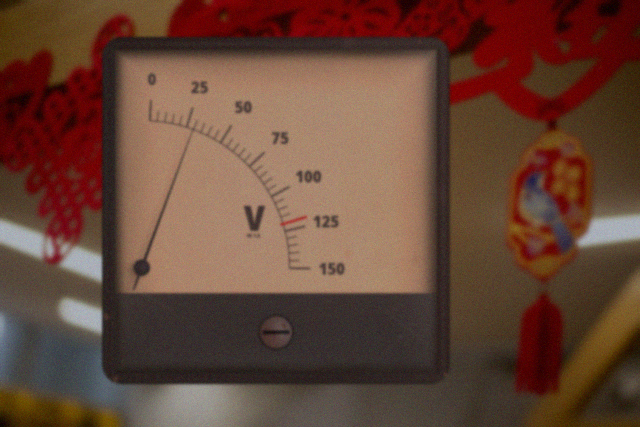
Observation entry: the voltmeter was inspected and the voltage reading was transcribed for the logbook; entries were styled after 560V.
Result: 30V
